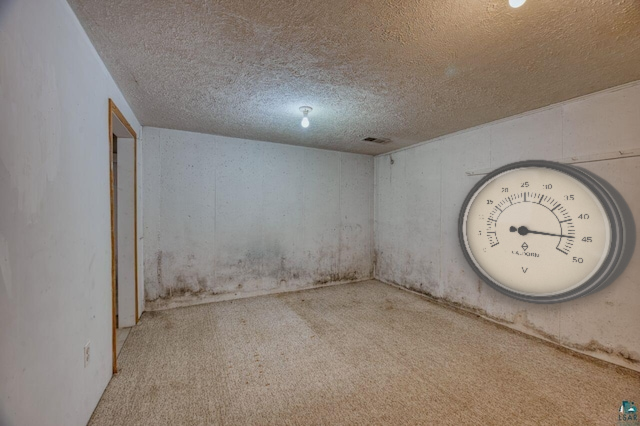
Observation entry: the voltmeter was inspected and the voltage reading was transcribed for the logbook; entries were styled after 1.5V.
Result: 45V
